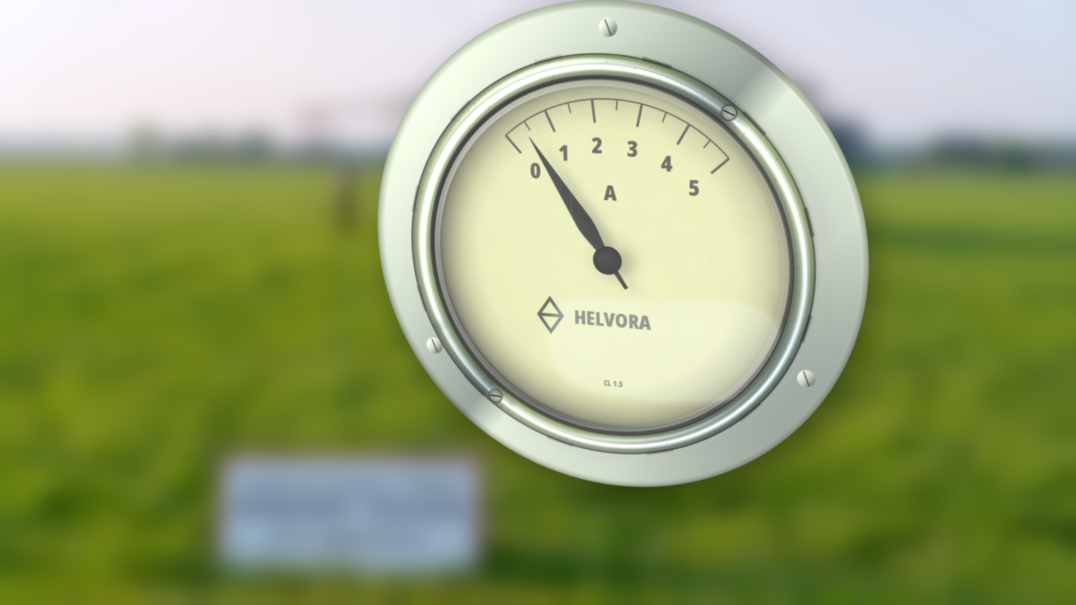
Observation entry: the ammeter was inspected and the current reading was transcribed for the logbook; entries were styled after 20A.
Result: 0.5A
